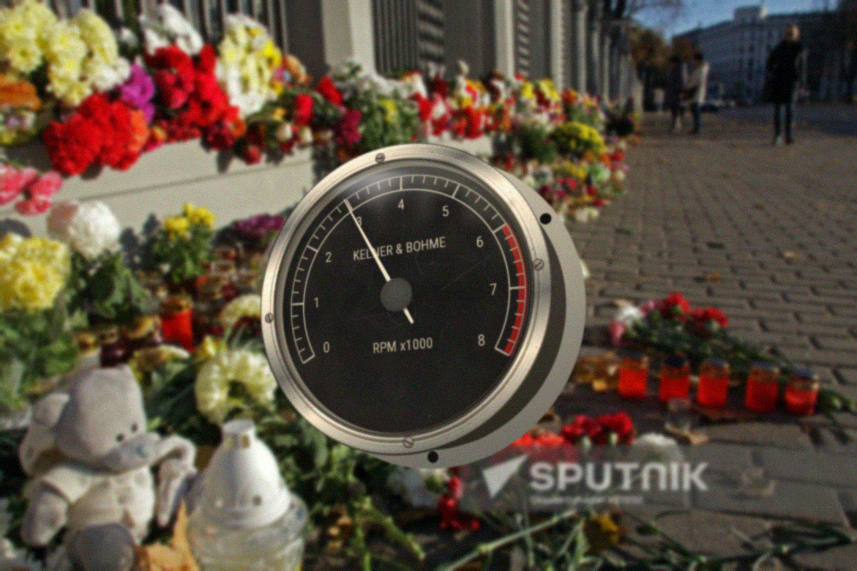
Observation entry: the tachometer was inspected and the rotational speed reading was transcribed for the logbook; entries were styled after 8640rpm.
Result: 3000rpm
